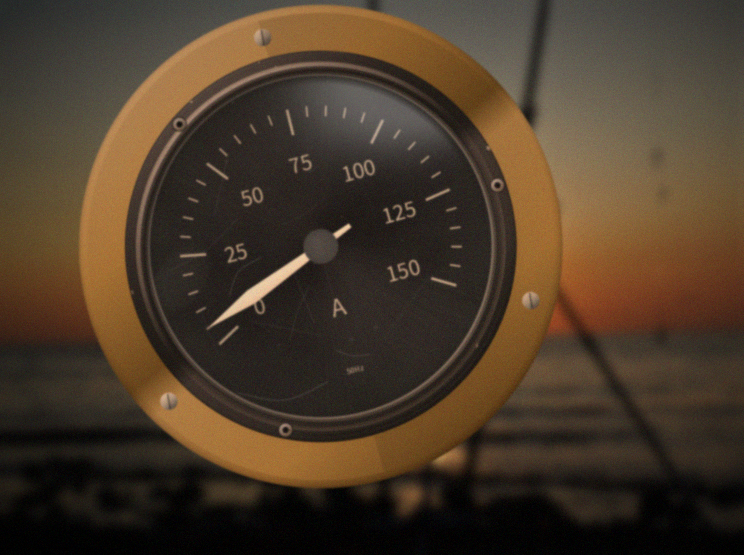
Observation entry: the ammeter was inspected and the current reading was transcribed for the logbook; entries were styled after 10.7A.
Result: 5A
